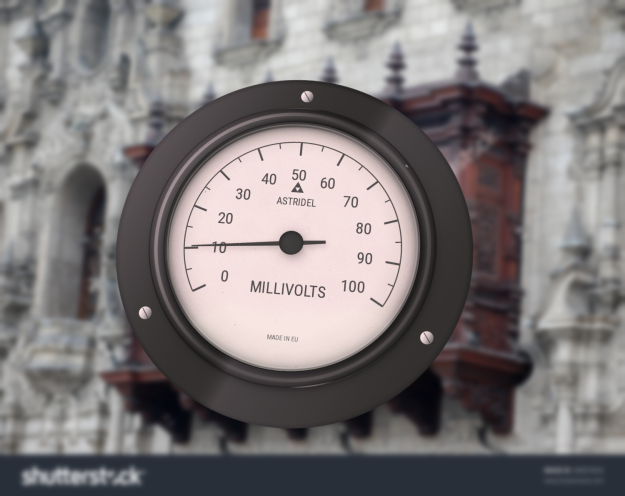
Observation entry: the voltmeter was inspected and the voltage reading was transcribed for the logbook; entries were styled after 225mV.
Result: 10mV
